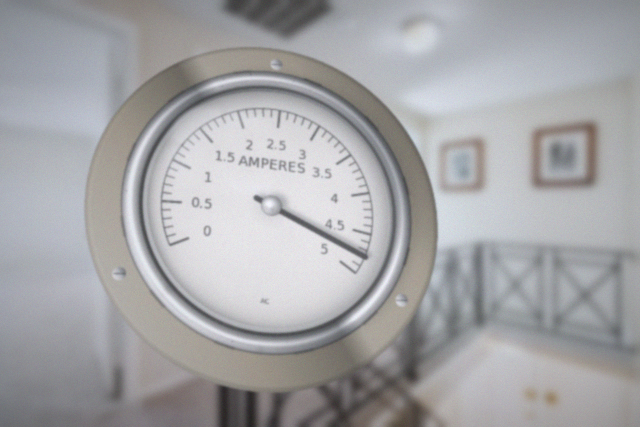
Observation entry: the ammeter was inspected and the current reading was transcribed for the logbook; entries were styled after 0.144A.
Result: 4.8A
